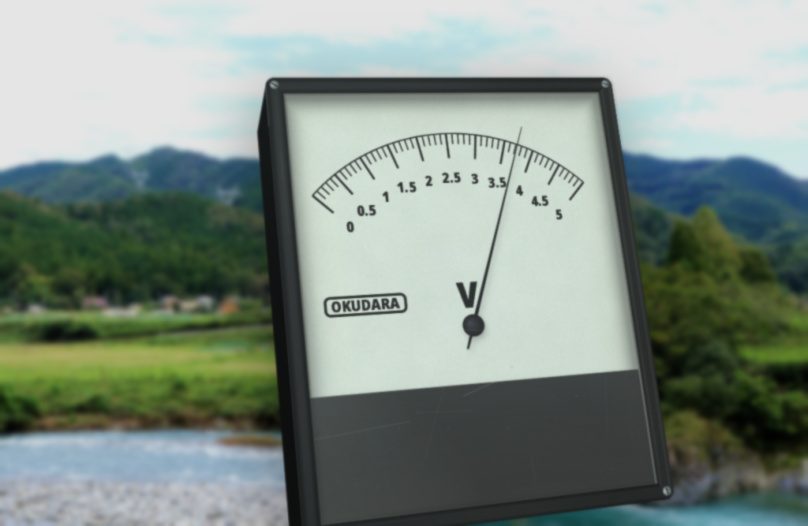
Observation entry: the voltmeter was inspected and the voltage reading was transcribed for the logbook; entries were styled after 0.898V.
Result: 3.7V
